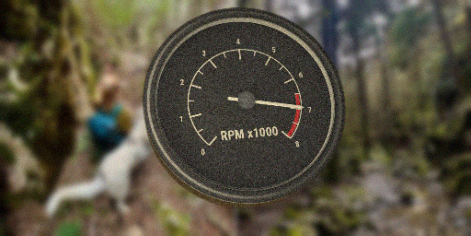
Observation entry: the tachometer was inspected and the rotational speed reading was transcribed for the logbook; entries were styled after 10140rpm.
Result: 7000rpm
